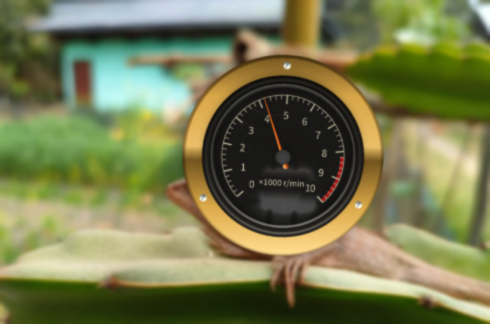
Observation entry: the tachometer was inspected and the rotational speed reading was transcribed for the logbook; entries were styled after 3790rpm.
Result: 4200rpm
